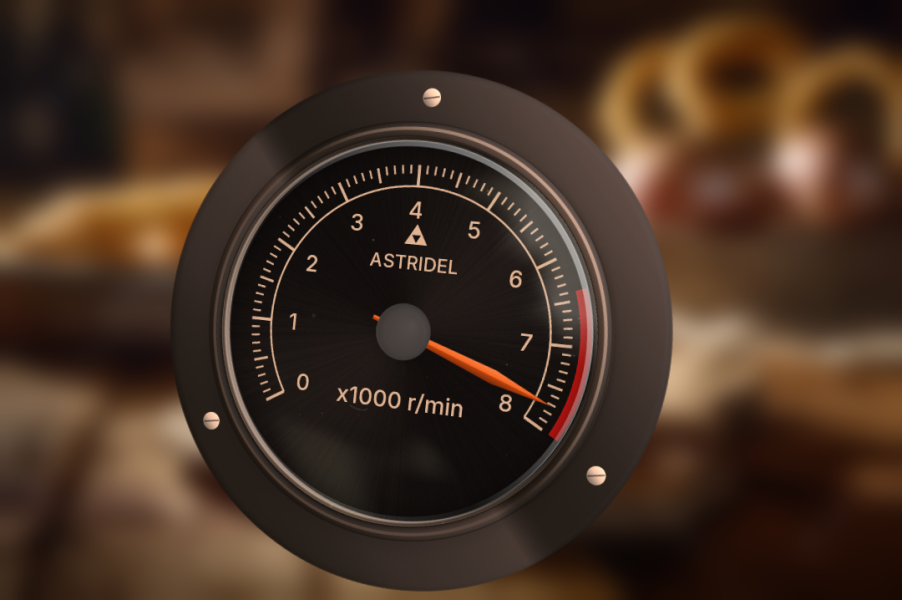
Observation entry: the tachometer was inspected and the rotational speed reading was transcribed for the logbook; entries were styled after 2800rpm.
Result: 7700rpm
